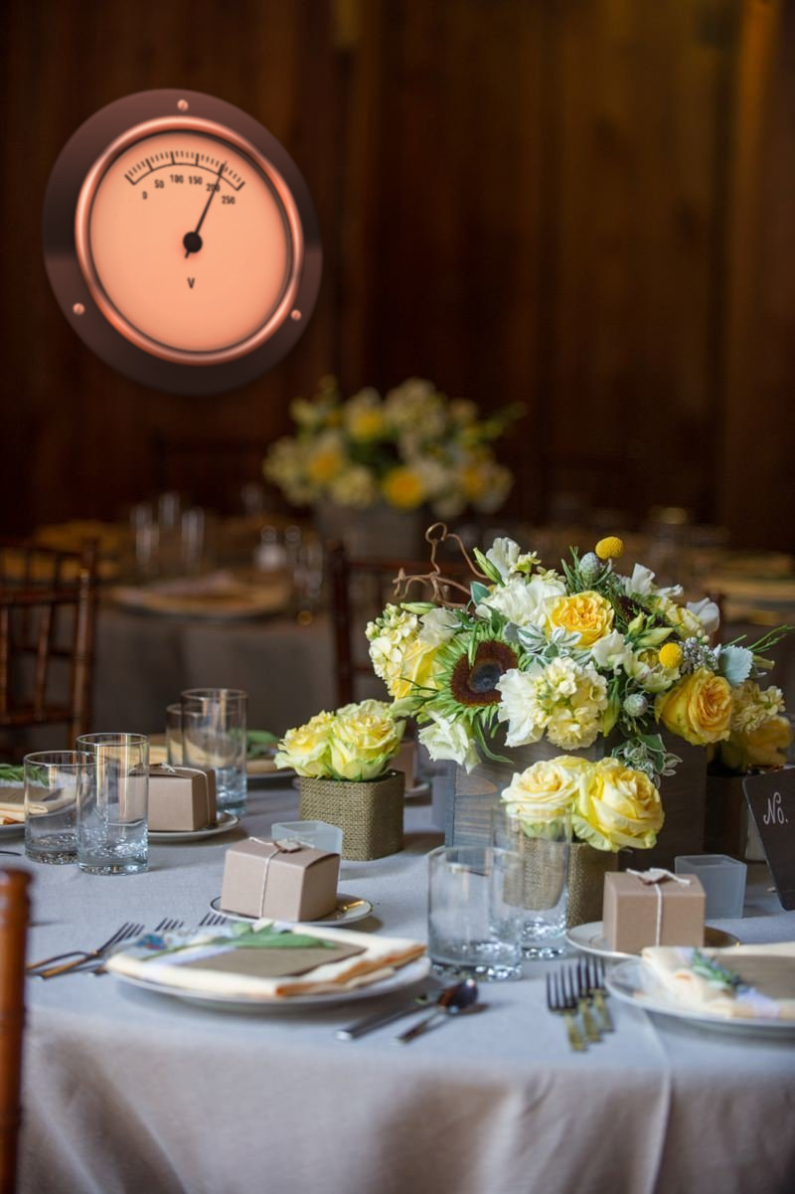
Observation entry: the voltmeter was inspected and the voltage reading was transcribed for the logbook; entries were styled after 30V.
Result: 200V
